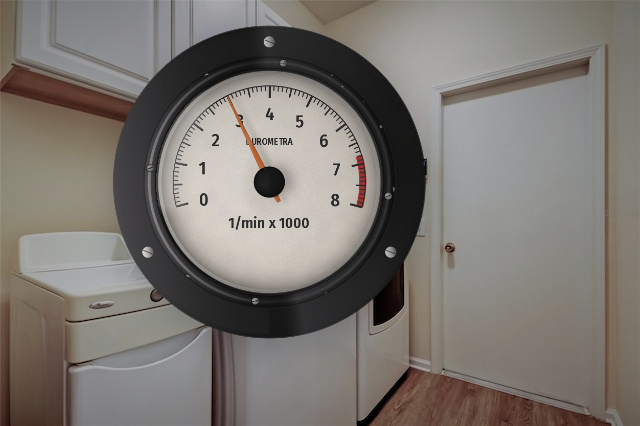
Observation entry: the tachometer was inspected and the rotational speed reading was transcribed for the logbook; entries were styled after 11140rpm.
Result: 3000rpm
